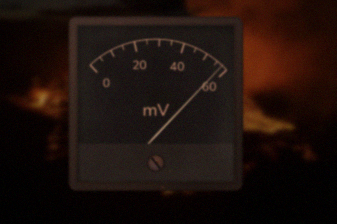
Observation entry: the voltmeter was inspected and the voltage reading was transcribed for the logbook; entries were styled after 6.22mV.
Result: 57.5mV
